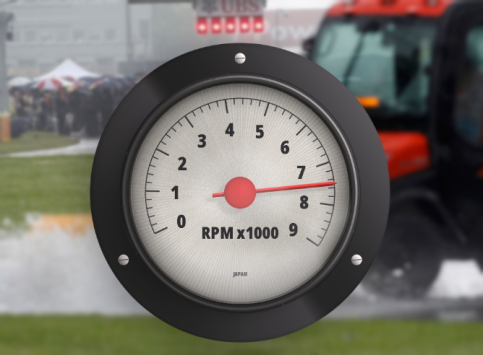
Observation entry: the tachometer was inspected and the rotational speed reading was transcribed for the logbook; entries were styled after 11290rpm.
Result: 7500rpm
